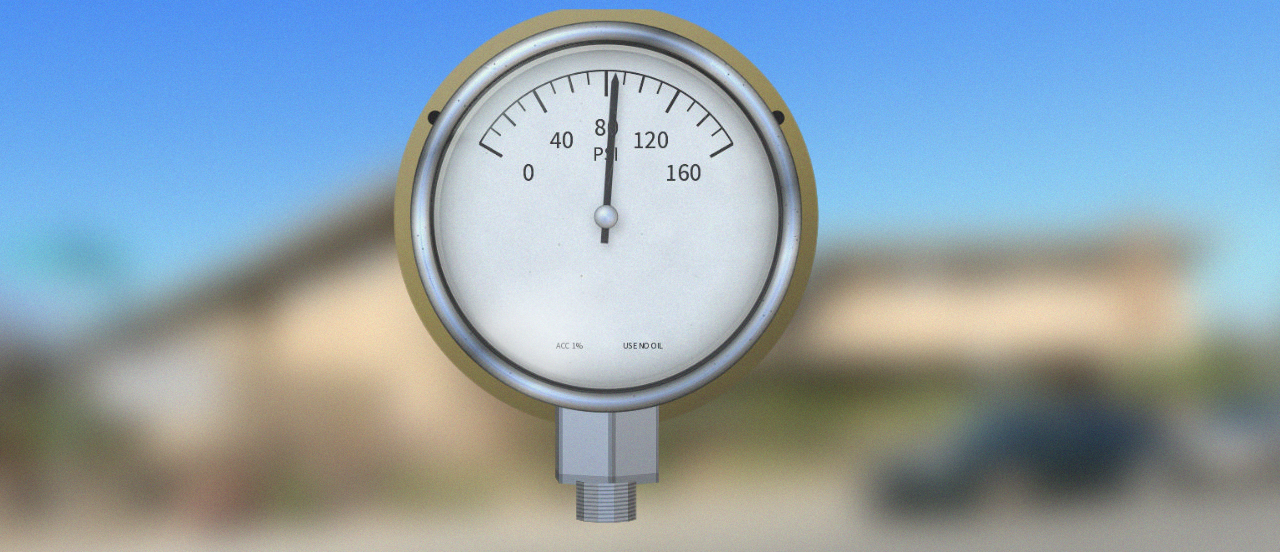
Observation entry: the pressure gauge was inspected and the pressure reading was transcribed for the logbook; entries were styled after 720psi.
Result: 85psi
